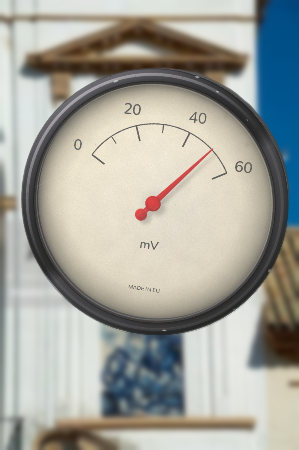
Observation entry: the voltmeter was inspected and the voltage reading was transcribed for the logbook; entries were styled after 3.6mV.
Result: 50mV
